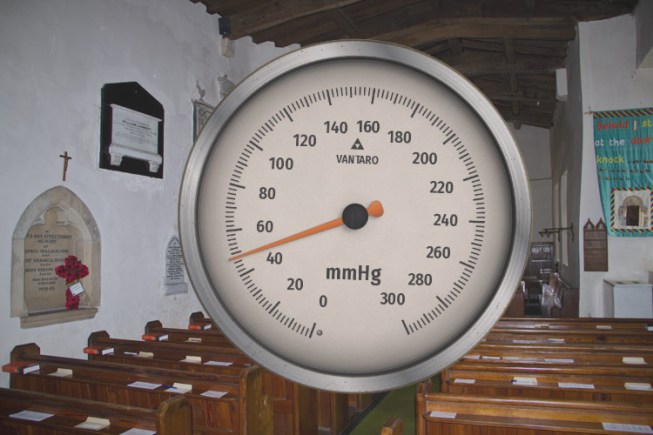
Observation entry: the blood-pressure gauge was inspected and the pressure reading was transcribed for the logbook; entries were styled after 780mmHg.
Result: 48mmHg
